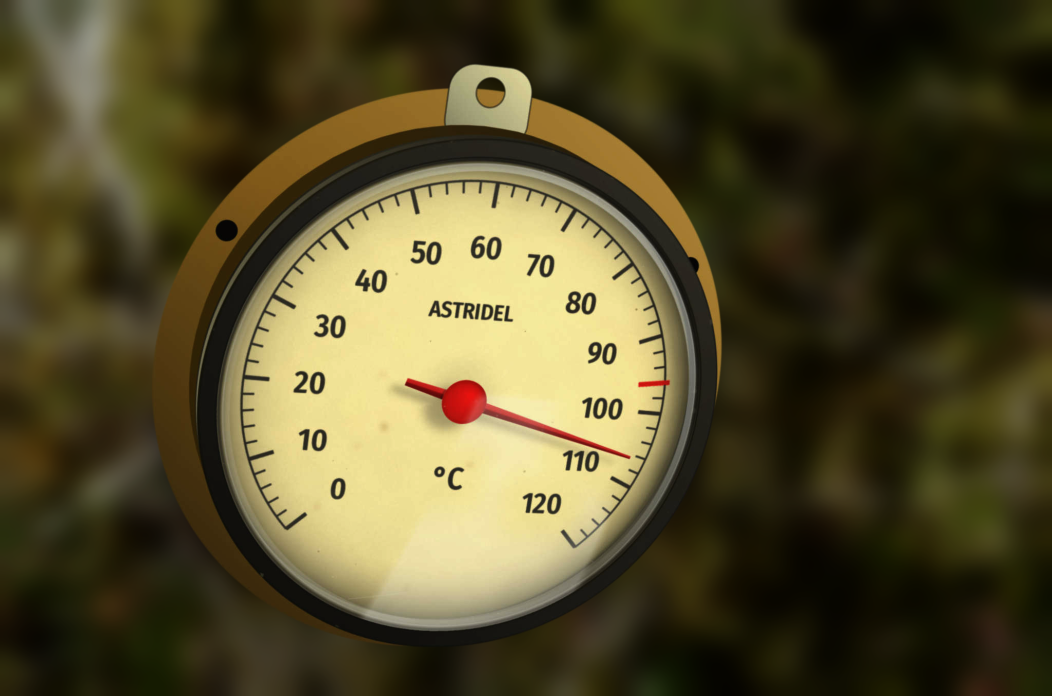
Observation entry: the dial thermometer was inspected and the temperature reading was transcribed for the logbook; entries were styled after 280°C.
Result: 106°C
